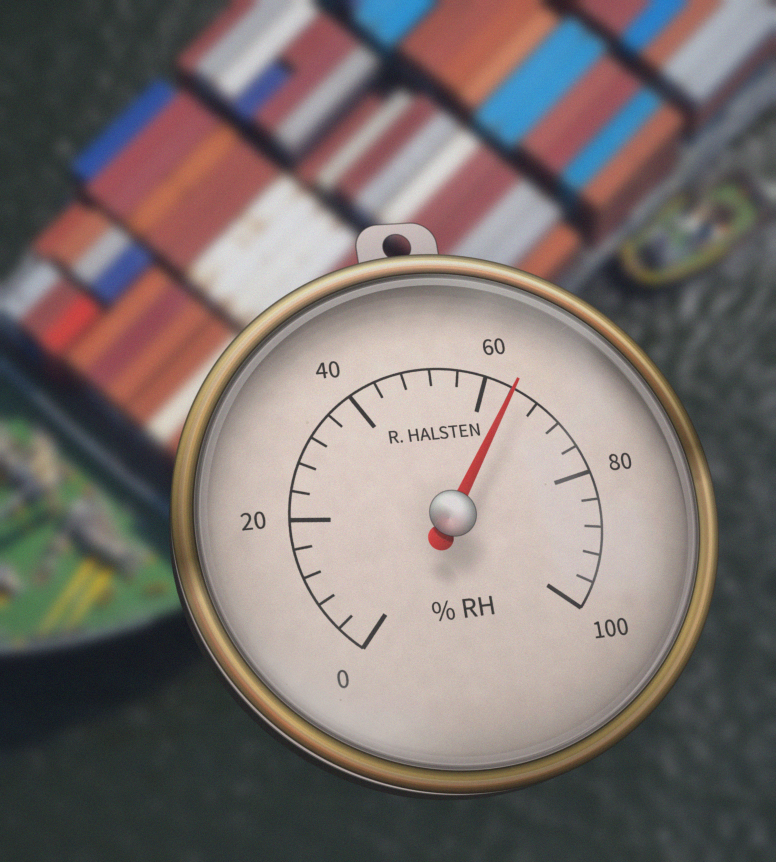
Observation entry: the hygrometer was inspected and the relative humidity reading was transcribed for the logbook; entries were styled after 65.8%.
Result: 64%
